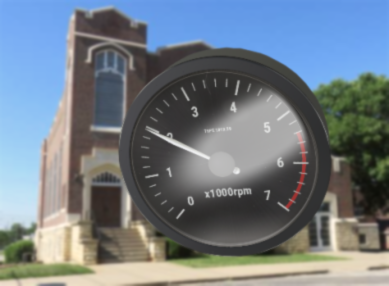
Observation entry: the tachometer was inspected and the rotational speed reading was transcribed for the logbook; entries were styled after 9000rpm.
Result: 2000rpm
